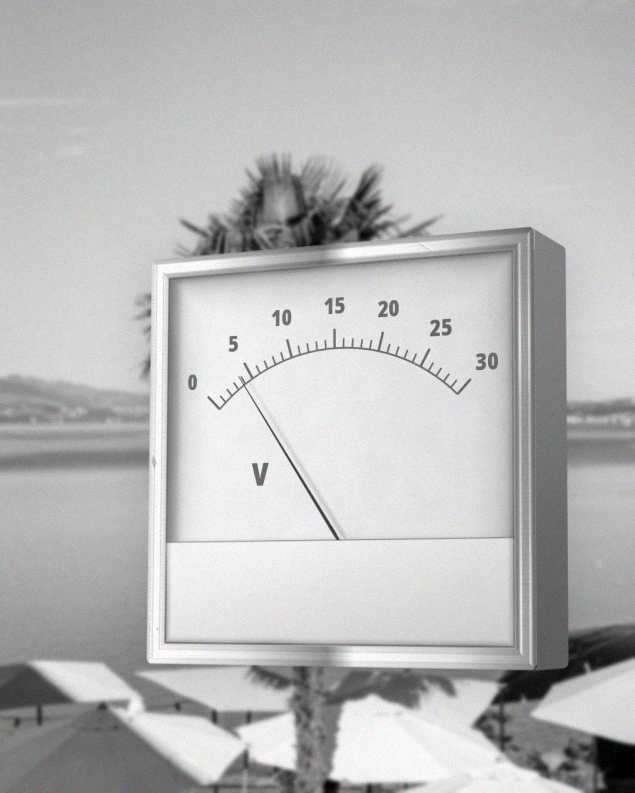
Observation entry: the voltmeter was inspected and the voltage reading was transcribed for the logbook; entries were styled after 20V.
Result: 4V
